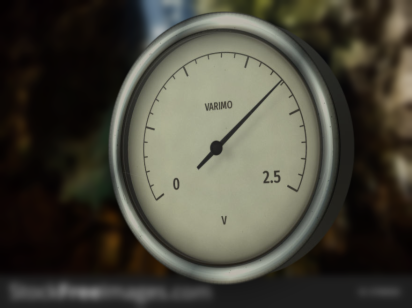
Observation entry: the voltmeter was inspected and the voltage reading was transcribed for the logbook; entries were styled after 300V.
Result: 1.8V
